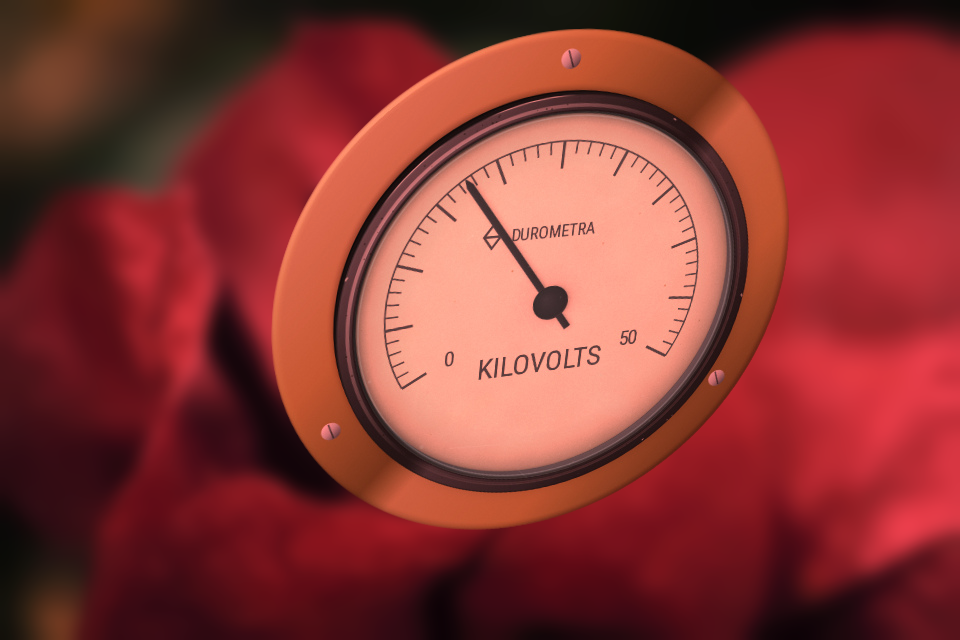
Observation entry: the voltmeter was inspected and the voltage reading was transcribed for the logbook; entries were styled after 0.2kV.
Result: 17.5kV
